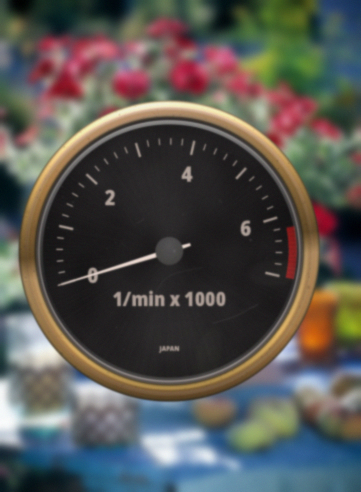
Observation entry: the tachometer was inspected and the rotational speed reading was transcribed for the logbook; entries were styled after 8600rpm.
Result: 0rpm
